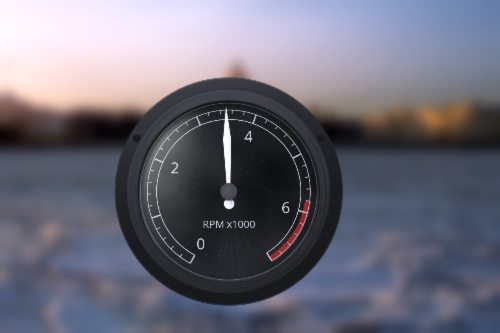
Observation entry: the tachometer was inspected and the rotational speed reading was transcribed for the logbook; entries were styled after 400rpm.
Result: 3500rpm
